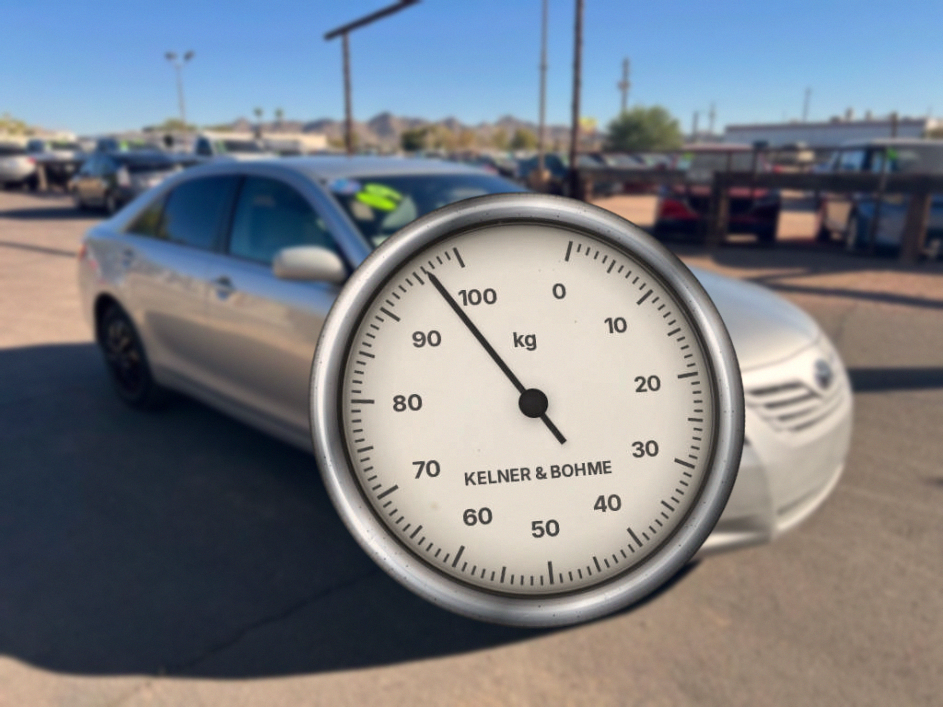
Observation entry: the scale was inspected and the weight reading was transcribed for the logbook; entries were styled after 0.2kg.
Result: 96kg
